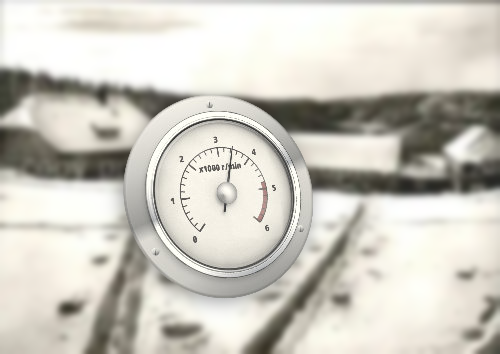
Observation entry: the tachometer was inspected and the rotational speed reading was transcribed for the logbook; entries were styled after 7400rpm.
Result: 3400rpm
